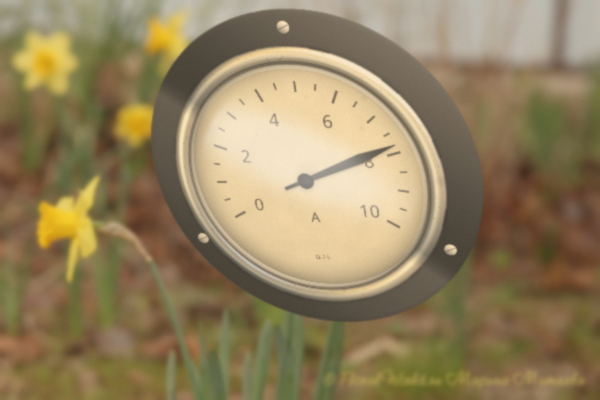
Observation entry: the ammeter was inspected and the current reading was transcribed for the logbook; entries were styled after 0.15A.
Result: 7.75A
